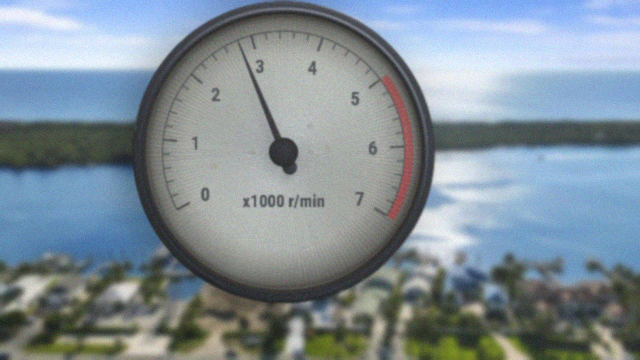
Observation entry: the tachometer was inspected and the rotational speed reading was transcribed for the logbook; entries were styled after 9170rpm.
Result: 2800rpm
